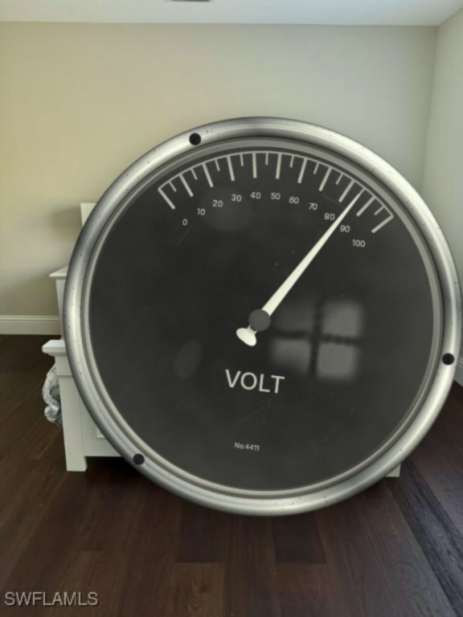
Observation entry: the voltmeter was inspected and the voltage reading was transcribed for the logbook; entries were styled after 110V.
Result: 85V
